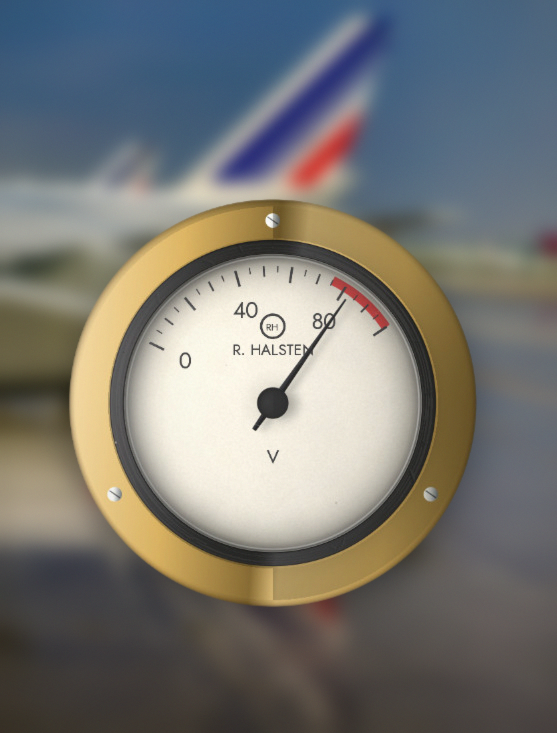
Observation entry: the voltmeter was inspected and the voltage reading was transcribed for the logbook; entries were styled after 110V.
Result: 82.5V
